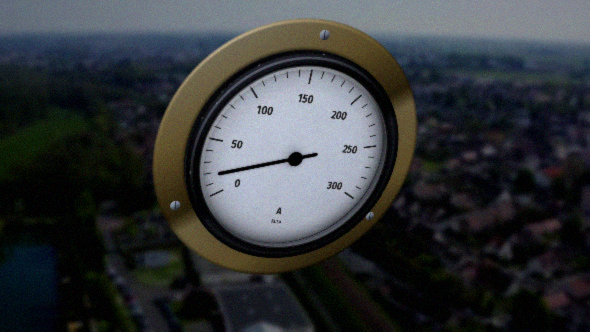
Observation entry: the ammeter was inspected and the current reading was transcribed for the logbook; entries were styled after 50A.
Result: 20A
